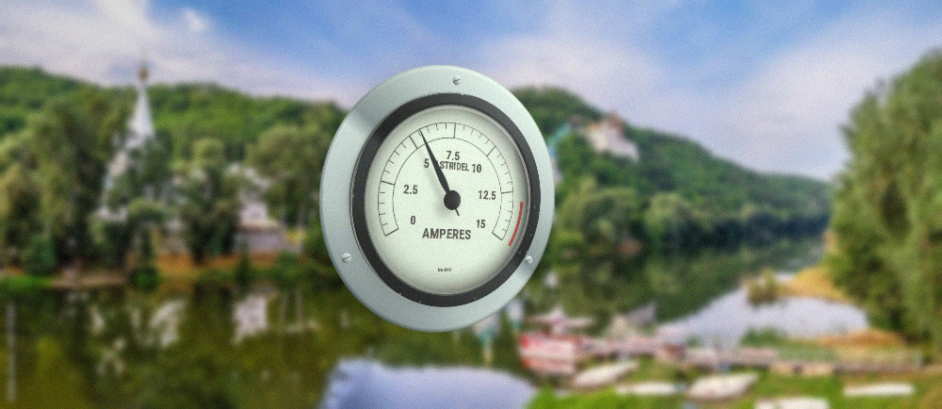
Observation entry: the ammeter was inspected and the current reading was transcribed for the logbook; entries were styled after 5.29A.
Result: 5.5A
